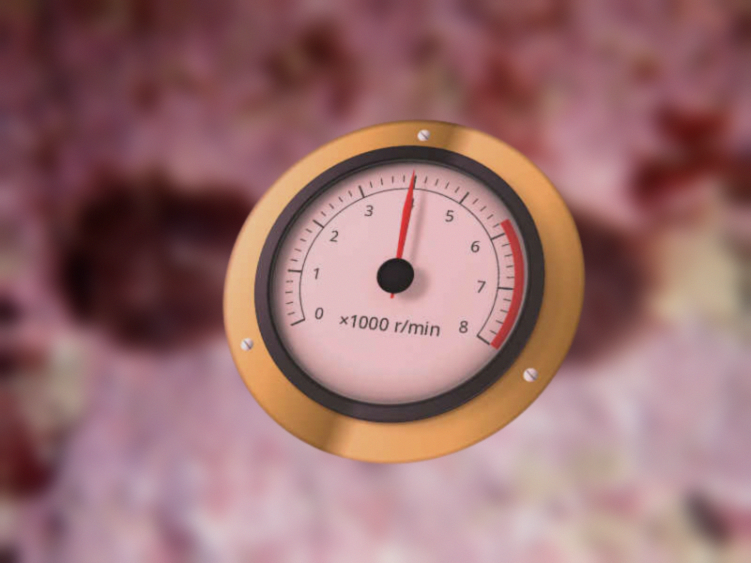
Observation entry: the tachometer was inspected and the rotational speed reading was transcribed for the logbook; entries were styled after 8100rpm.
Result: 4000rpm
